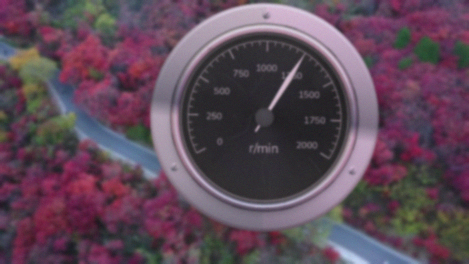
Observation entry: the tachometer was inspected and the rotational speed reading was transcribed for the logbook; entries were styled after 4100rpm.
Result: 1250rpm
